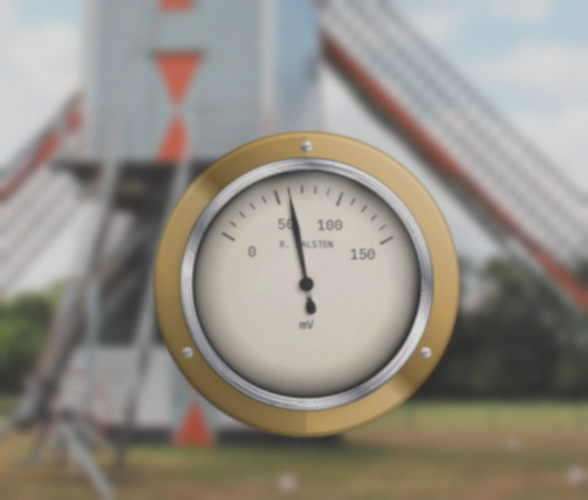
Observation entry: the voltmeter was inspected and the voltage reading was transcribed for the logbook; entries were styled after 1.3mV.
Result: 60mV
